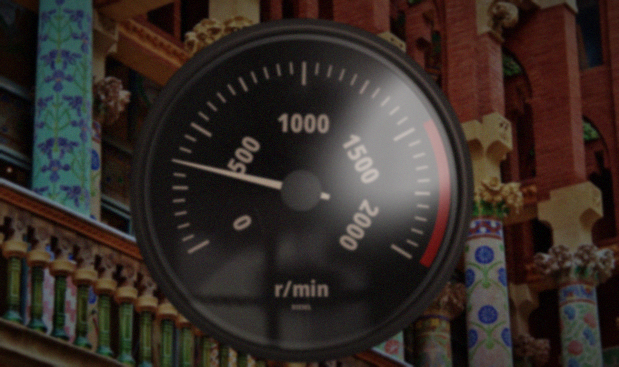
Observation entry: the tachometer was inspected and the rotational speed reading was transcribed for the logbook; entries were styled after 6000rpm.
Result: 350rpm
